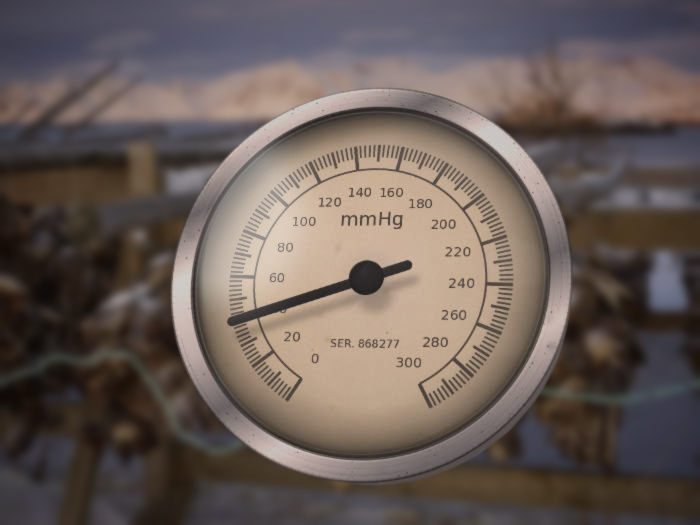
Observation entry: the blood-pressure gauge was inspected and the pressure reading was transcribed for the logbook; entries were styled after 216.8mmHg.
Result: 40mmHg
